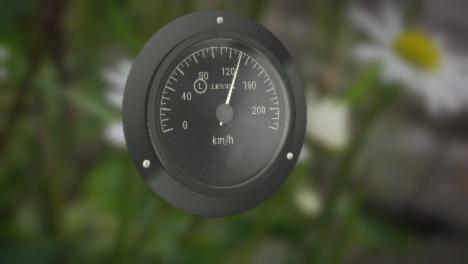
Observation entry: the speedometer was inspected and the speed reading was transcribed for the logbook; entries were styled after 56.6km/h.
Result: 130km/h
